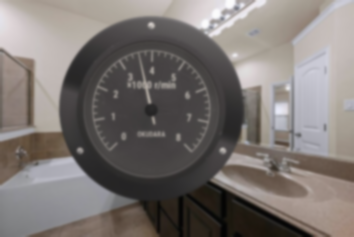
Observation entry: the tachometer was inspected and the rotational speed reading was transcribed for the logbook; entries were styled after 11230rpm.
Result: 3600rpm
